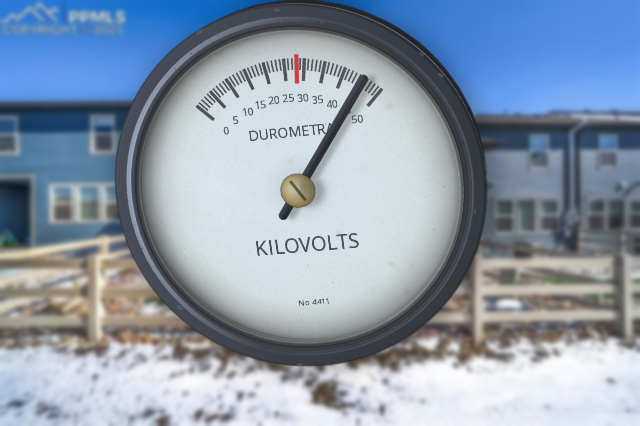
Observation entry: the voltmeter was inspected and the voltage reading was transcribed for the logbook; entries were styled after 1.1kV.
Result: 45kV
